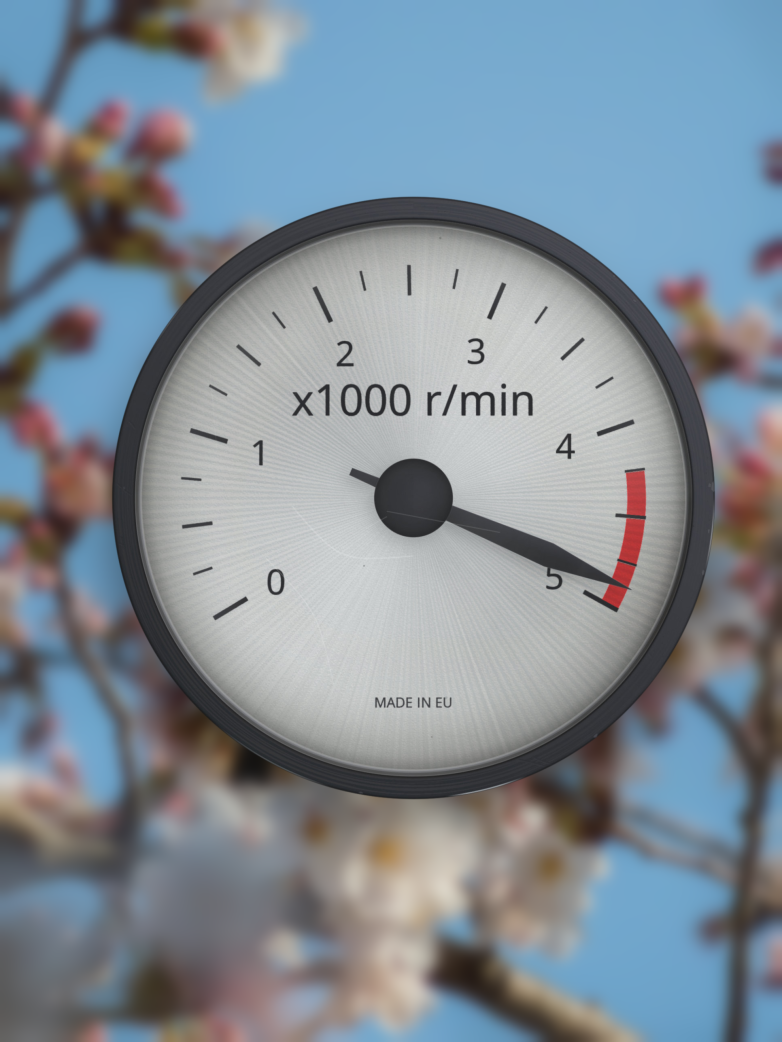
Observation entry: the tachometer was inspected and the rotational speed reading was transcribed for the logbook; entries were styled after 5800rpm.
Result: 4875rpm
